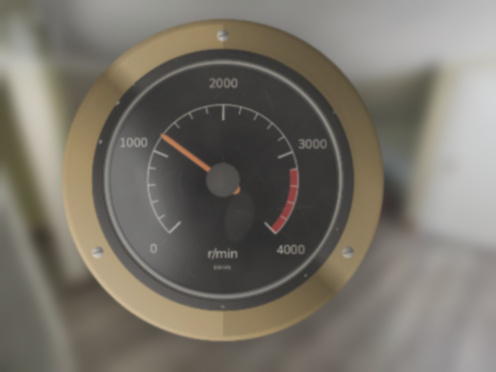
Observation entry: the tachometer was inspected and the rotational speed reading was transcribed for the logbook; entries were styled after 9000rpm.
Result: 1200rpm
